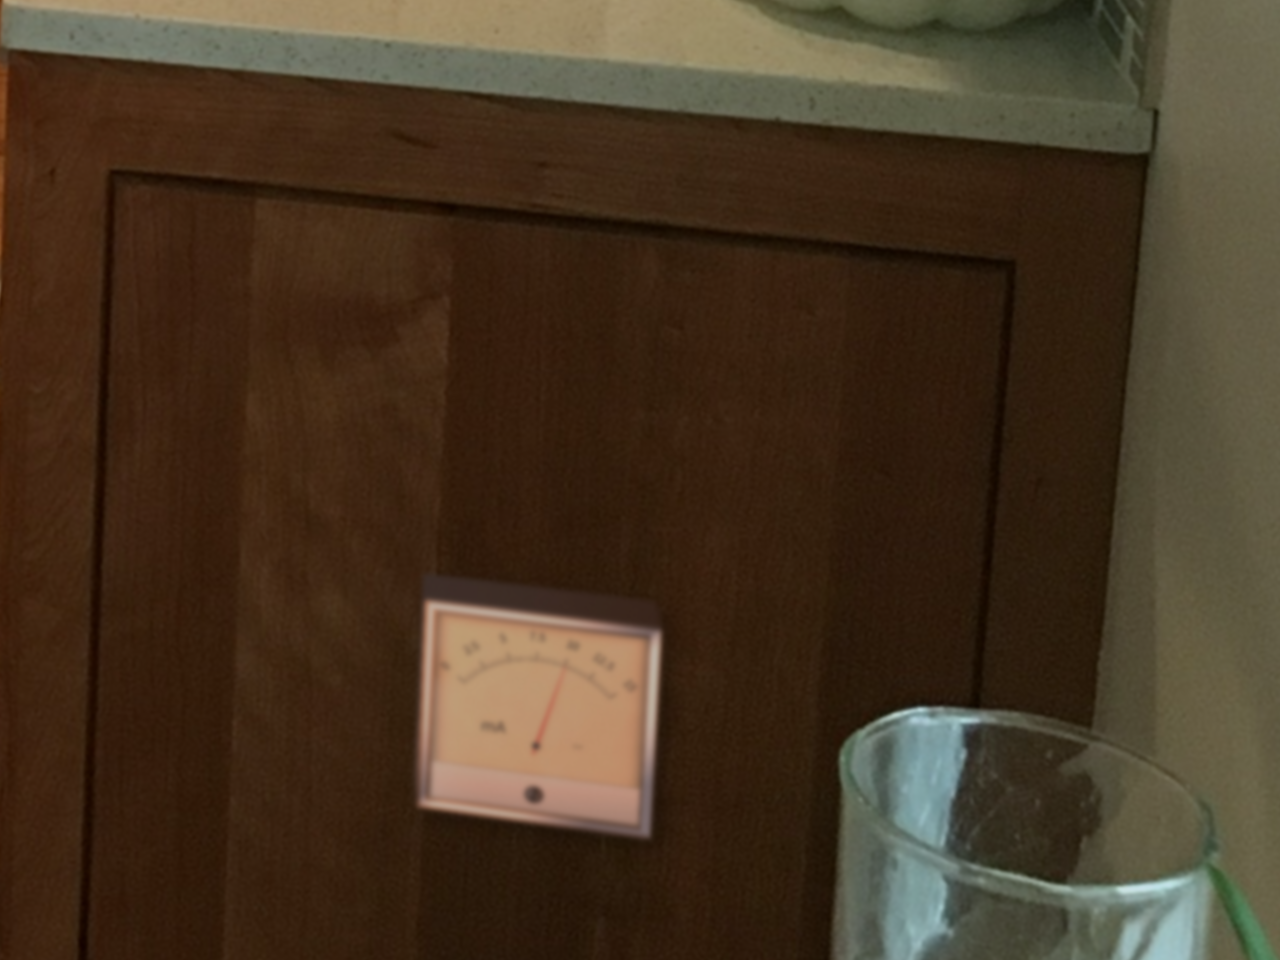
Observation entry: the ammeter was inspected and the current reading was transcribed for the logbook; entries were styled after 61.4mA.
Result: 10mA
